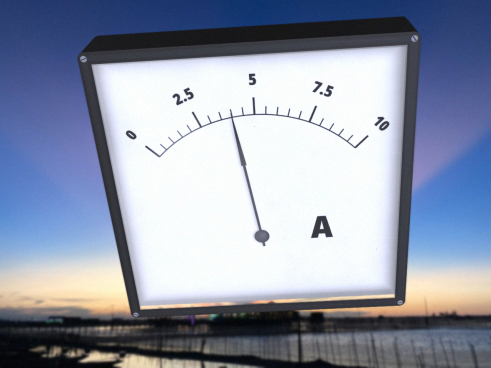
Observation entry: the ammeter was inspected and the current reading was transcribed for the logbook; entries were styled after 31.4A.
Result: 4A
